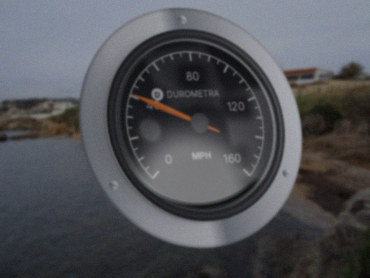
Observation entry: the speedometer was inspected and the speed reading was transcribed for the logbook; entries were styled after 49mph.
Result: 40mph
